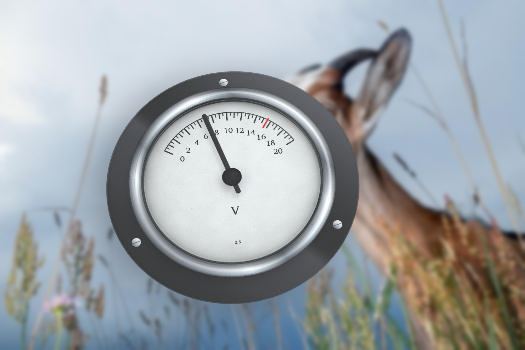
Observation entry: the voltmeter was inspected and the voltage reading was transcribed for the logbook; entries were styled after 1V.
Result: 7V
